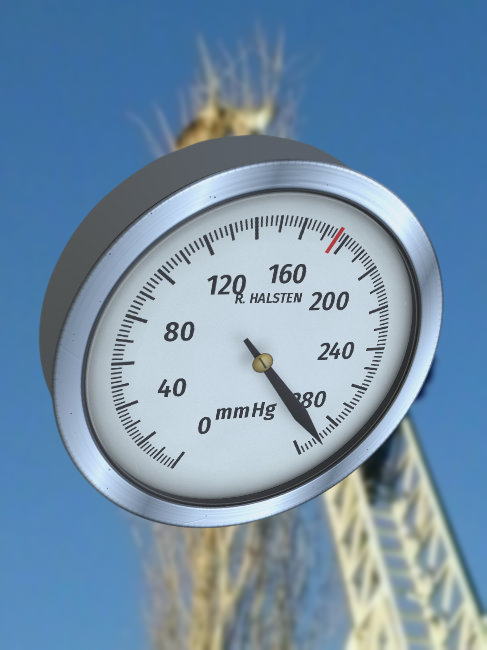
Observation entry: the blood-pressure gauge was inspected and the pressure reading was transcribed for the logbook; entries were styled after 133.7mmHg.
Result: 290mmHg
